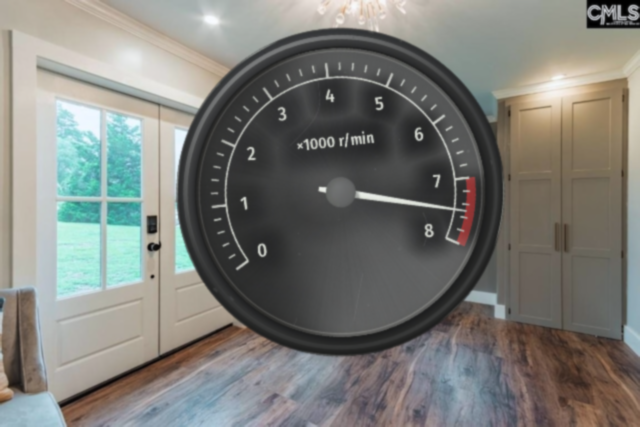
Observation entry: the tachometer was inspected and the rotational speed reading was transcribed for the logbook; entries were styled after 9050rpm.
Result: 7500rpm
